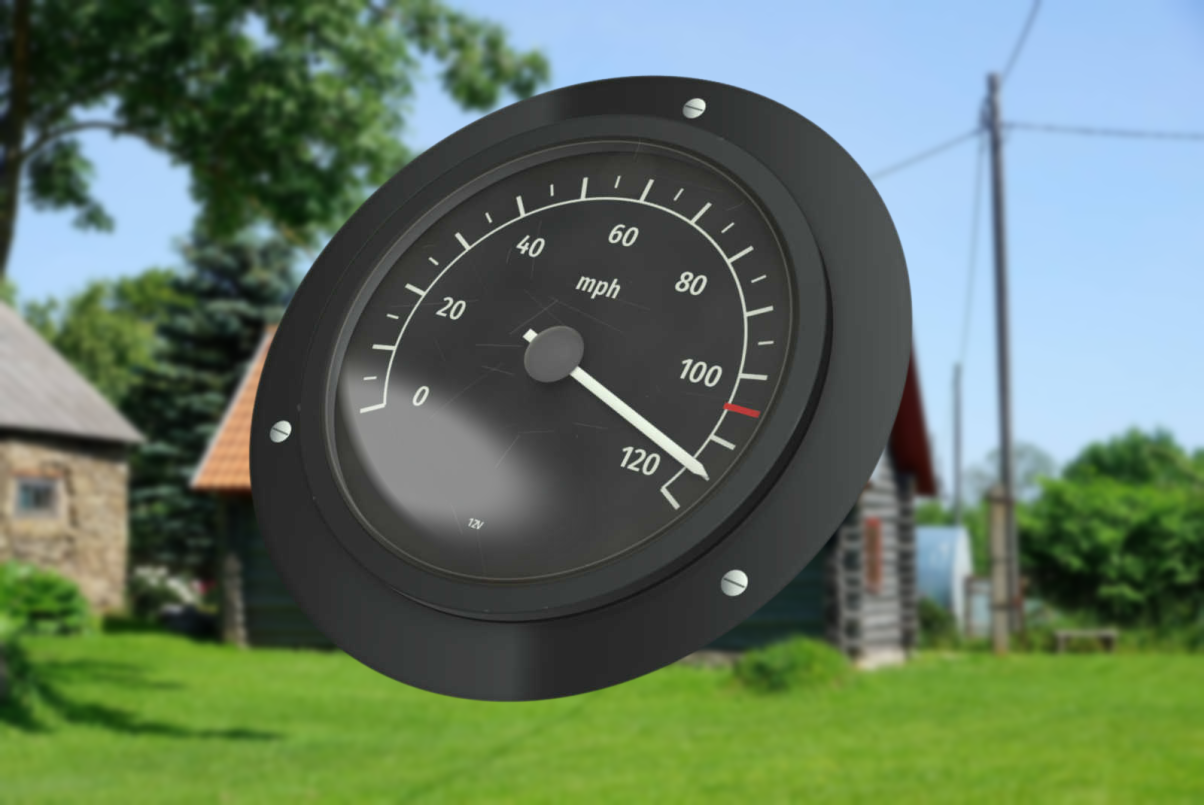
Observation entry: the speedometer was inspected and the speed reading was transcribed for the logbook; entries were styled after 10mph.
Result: 115mph
